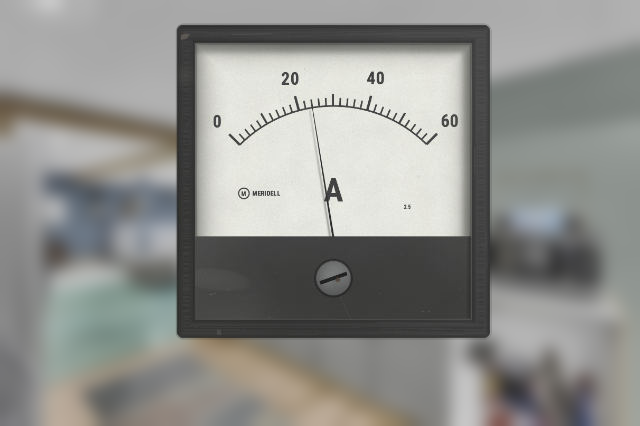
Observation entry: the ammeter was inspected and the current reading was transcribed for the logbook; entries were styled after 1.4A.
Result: 24A
